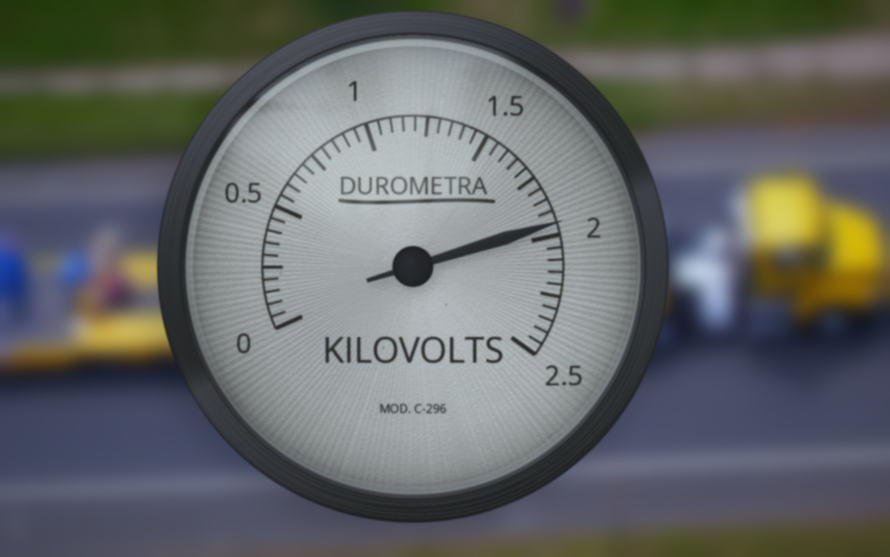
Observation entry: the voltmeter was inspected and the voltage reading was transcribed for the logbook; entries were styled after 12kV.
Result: 1.95kV
